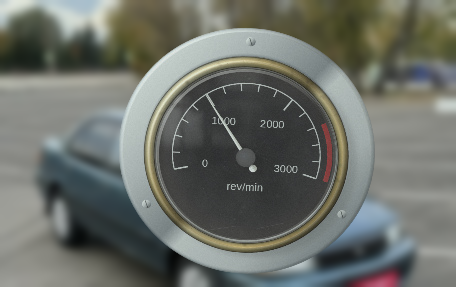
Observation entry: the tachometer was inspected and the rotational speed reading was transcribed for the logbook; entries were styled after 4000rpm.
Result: 1000rpm
